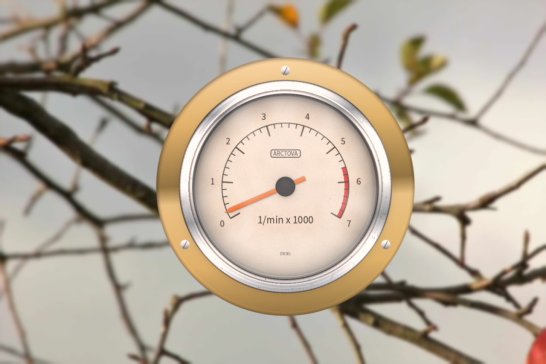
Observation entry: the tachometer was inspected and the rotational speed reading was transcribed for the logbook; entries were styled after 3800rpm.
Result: 200rpm
